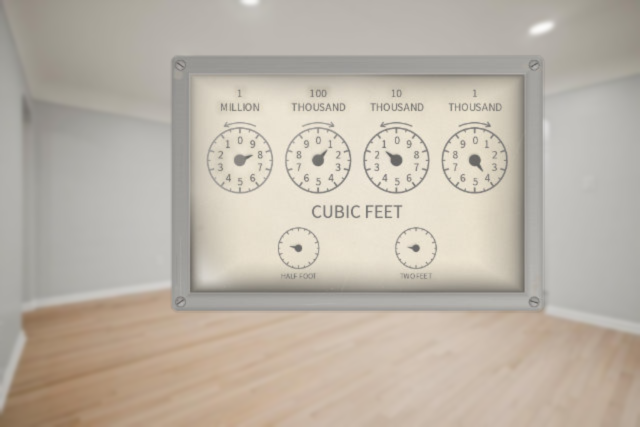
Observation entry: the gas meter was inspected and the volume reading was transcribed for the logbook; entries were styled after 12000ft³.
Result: 811400ft³
